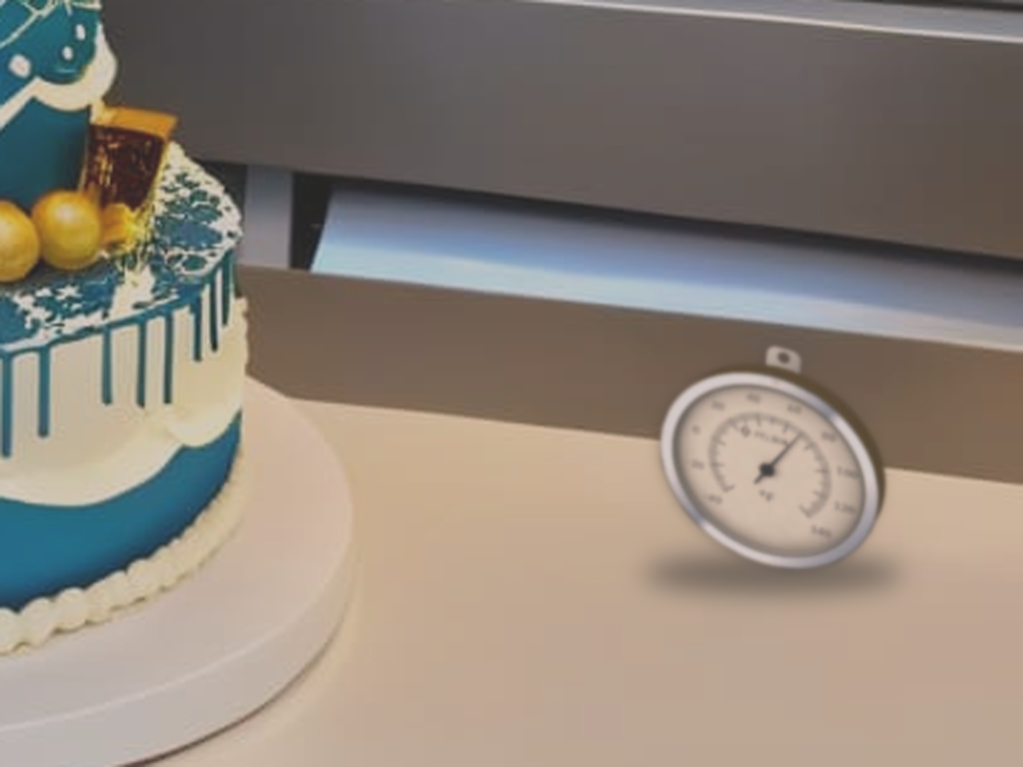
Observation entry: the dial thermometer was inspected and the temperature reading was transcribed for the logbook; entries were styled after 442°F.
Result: 70°F
